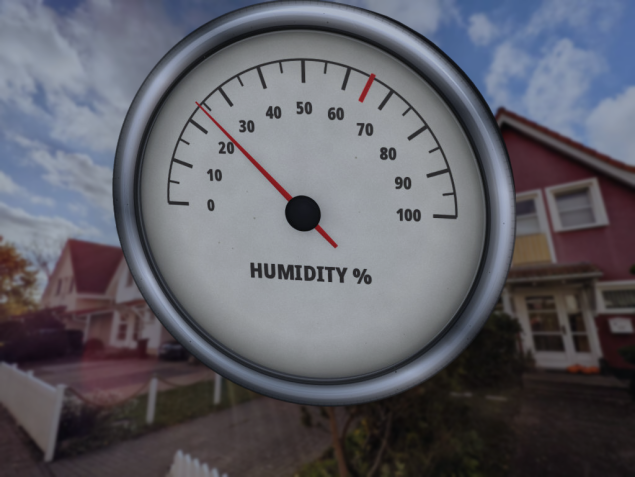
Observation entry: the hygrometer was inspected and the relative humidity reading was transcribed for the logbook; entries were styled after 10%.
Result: 25%
